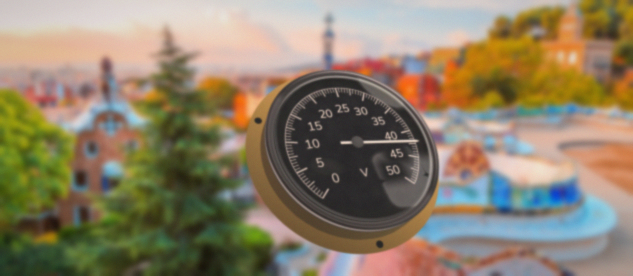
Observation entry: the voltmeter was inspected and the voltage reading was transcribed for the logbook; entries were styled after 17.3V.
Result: 42.5V
